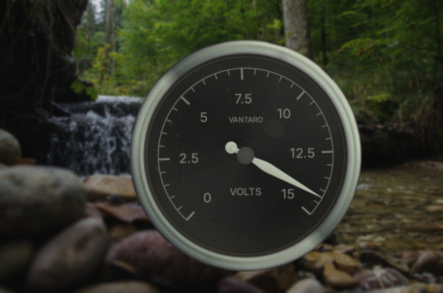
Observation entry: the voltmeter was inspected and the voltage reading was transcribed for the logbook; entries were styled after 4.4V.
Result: 14.25V
